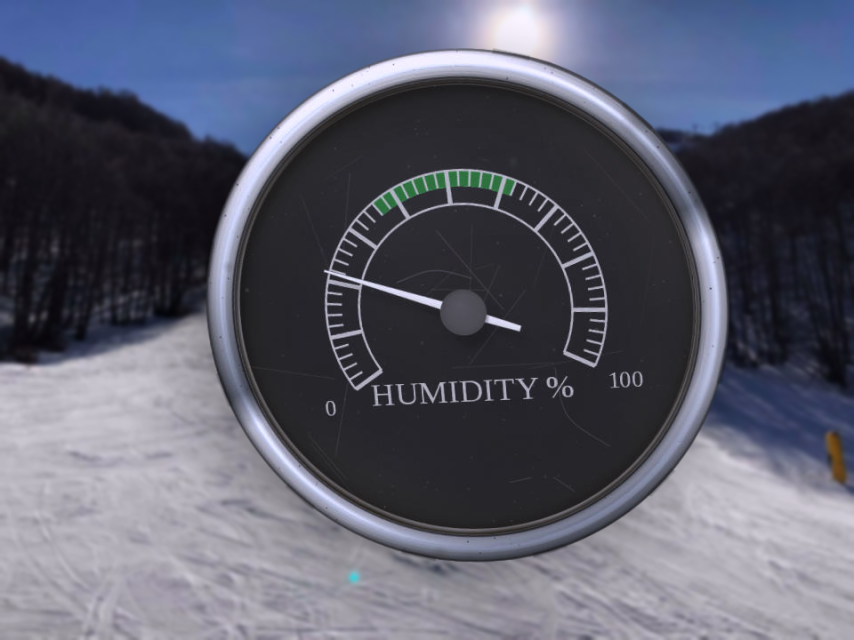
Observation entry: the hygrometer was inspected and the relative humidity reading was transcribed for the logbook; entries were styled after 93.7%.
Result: 22%
